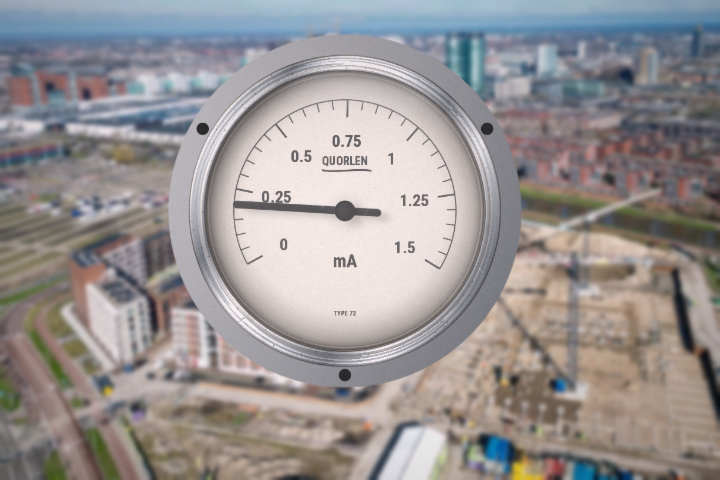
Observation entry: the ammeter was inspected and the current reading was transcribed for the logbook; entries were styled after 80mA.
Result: 0.2mA
